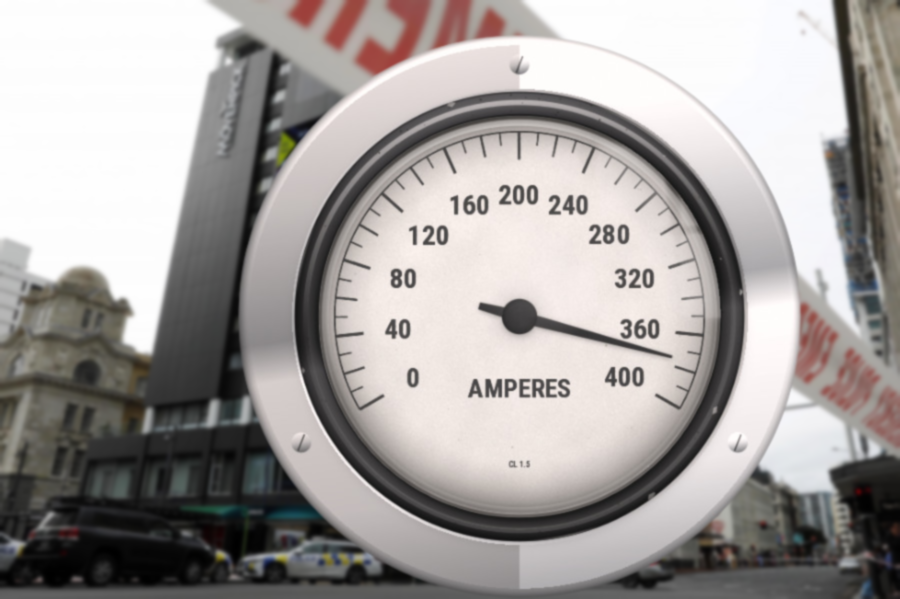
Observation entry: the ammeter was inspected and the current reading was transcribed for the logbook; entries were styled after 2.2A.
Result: 375A
